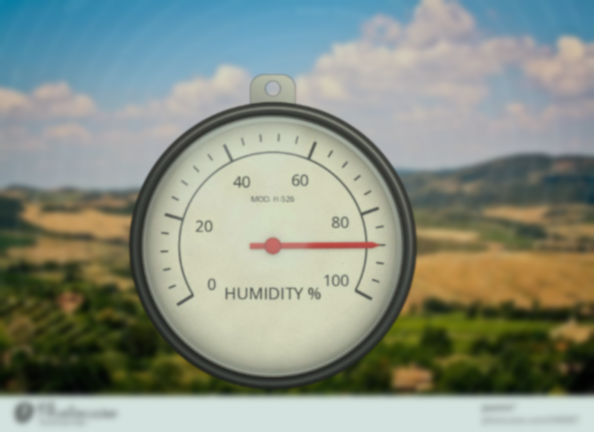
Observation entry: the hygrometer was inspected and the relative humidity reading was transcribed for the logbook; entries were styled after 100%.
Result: 88%
